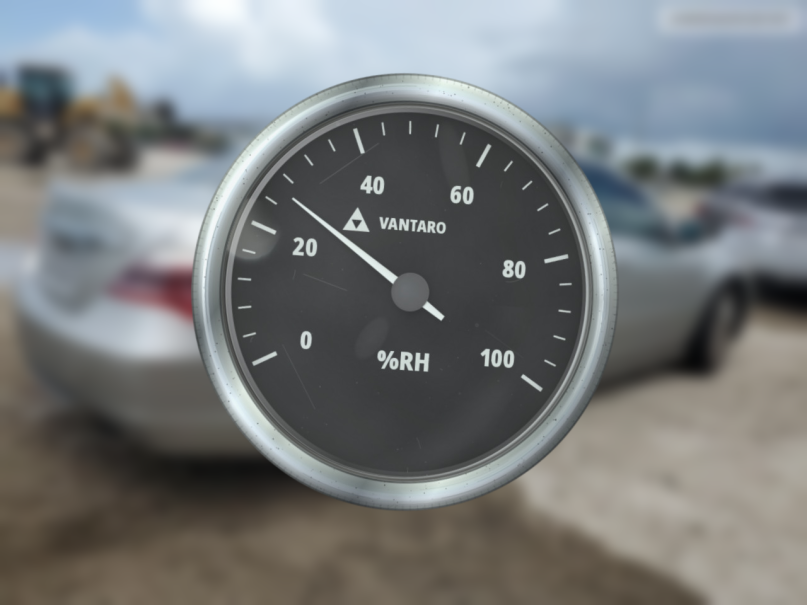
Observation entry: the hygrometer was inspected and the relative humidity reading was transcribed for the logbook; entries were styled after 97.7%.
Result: 26%
